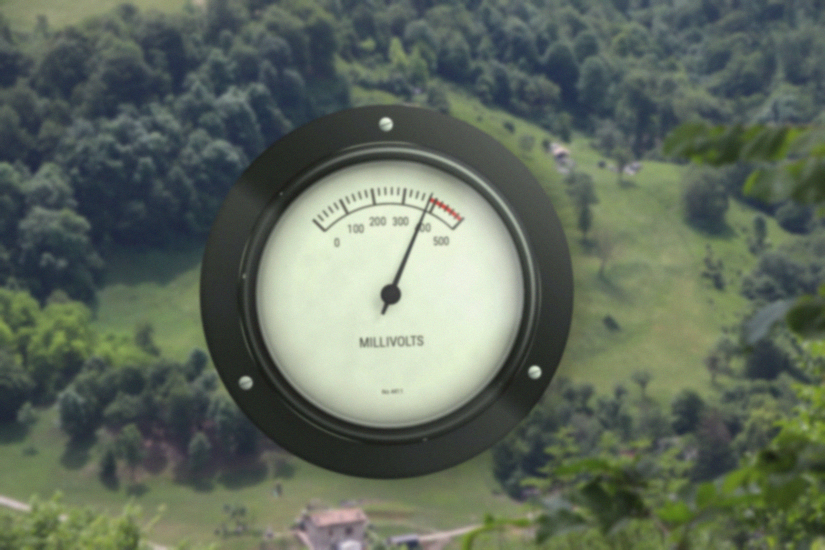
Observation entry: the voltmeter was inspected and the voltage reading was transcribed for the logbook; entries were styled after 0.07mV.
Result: 380mV
